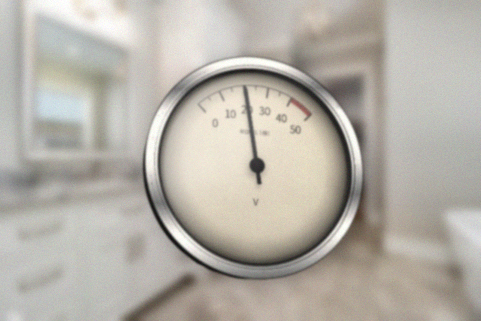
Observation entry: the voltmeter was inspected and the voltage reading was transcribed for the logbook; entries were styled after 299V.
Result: 20V
